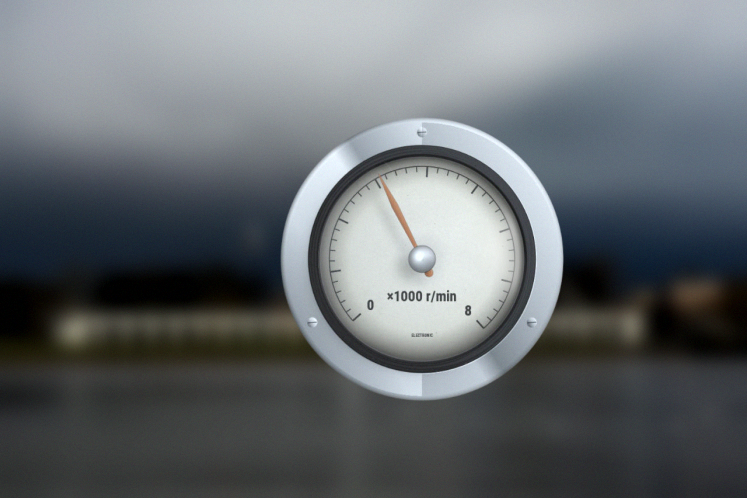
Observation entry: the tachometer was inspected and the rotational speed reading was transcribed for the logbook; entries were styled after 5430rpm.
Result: 3100rpm
